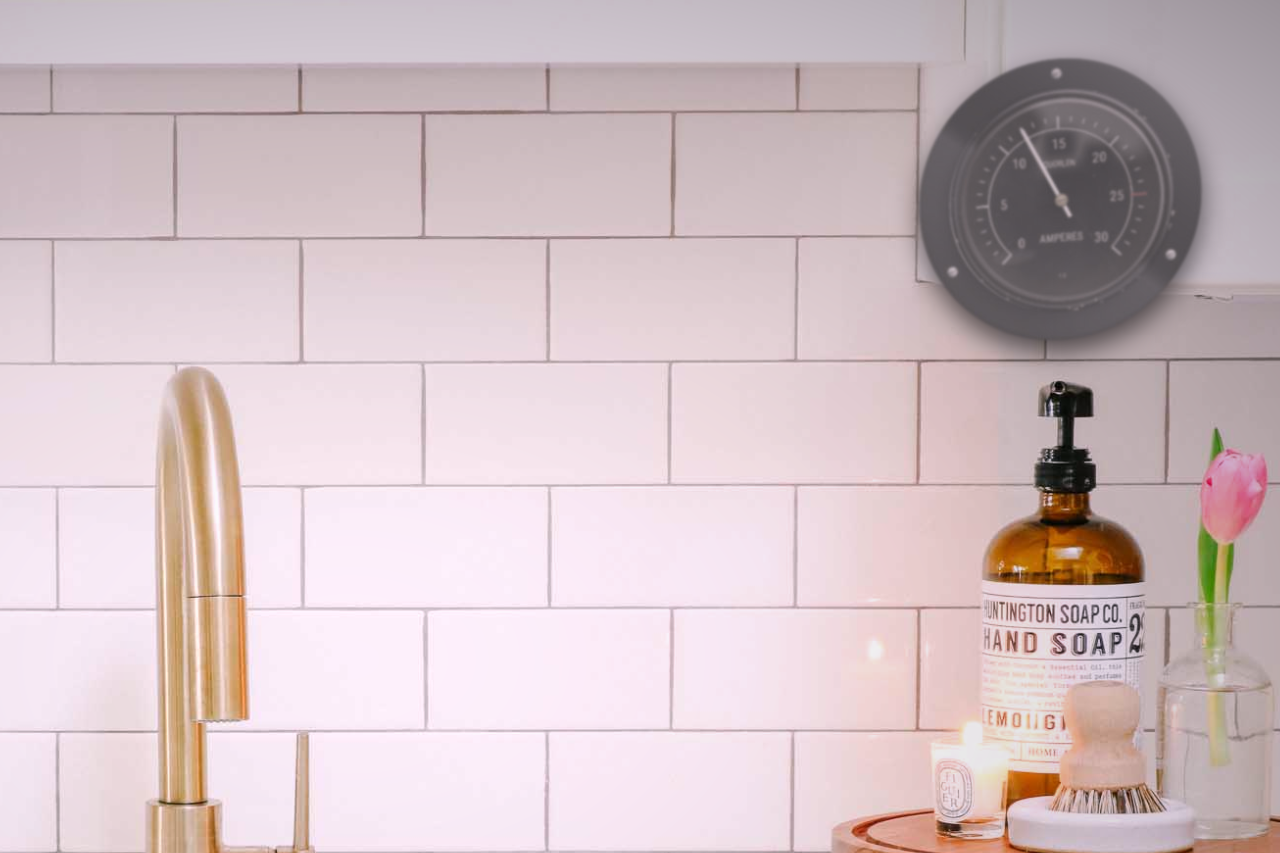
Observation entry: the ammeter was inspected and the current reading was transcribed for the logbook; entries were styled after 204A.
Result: 12A
